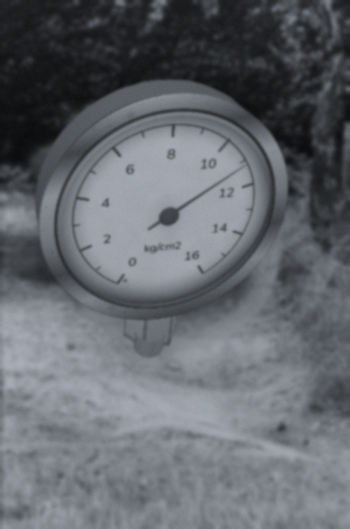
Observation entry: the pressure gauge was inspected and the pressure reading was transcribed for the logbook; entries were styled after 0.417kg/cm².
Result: 11kg/cm²
